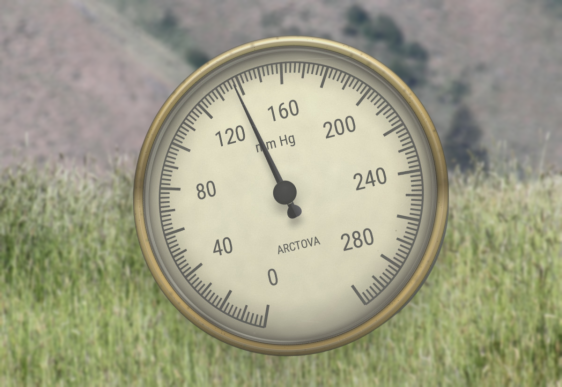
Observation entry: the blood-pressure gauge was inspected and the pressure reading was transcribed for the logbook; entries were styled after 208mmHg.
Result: 138mmHg
